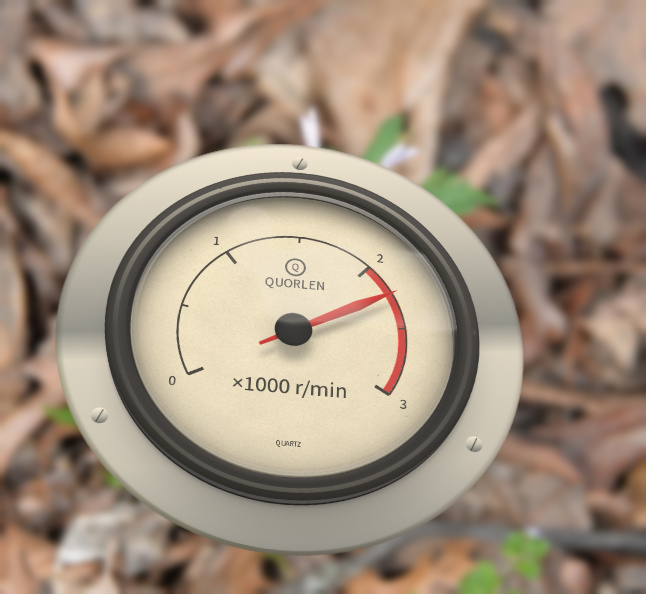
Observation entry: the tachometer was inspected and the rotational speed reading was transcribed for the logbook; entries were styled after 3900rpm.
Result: 2250rpm
